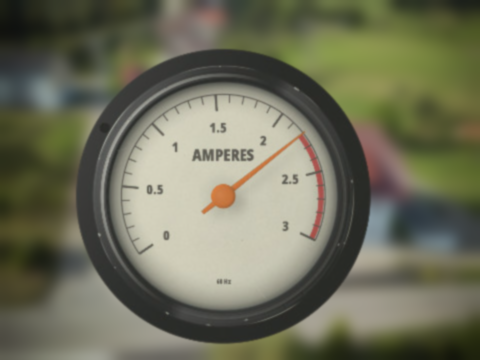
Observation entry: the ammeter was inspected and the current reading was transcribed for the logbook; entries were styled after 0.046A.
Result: 2.2A
